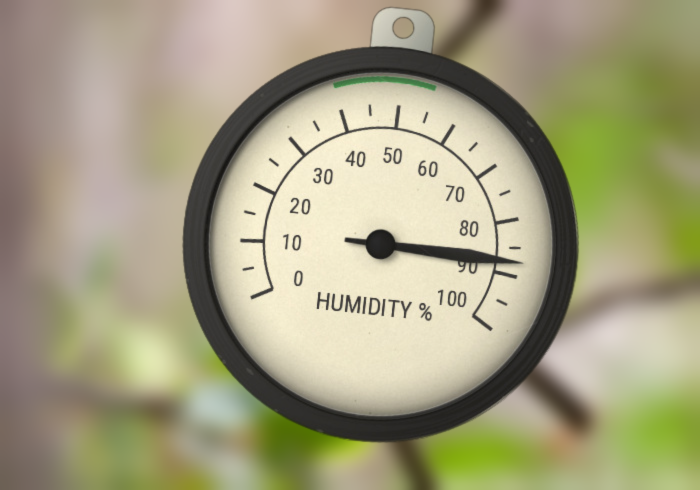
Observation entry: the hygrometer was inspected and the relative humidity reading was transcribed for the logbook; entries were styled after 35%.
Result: 87.5%
